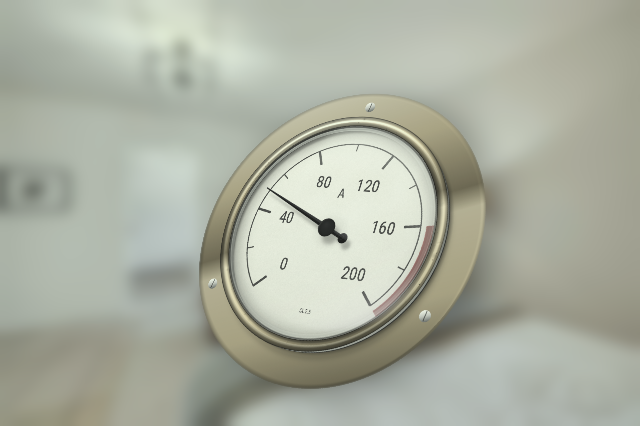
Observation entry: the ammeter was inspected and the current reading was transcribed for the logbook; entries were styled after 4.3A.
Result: 50A
